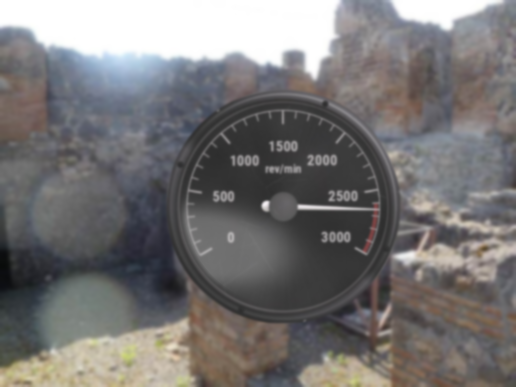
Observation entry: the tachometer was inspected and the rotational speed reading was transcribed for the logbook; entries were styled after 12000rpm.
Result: 2650rpm
